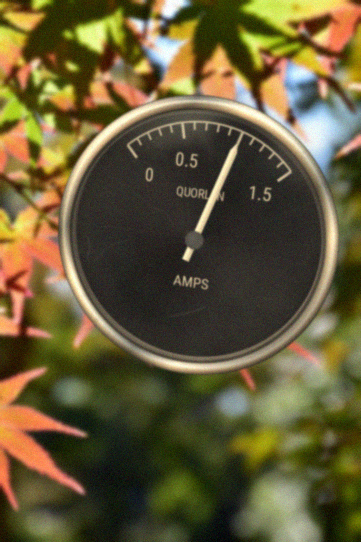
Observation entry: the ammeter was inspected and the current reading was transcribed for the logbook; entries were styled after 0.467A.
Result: 1A
